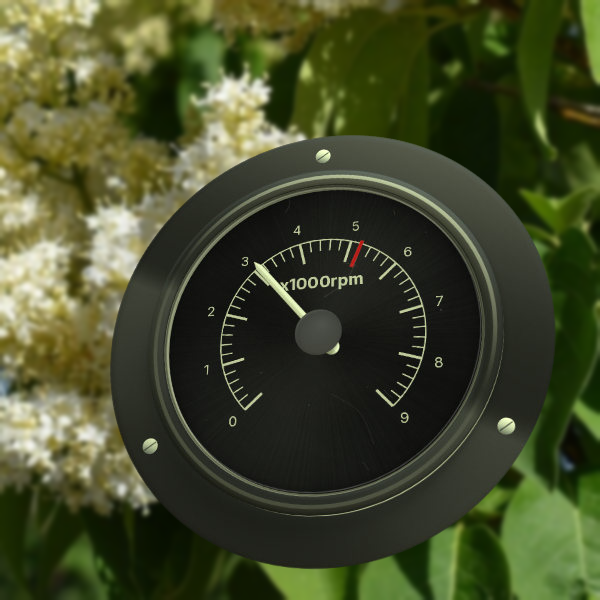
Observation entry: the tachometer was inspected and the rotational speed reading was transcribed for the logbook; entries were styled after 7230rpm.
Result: 3100rpm
